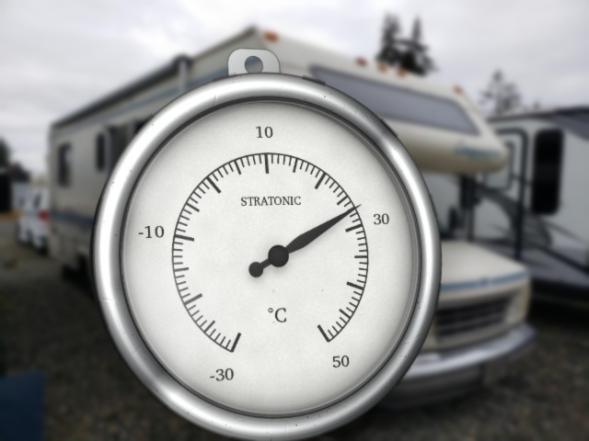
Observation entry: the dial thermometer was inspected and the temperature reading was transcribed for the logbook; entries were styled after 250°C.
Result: 27°C
